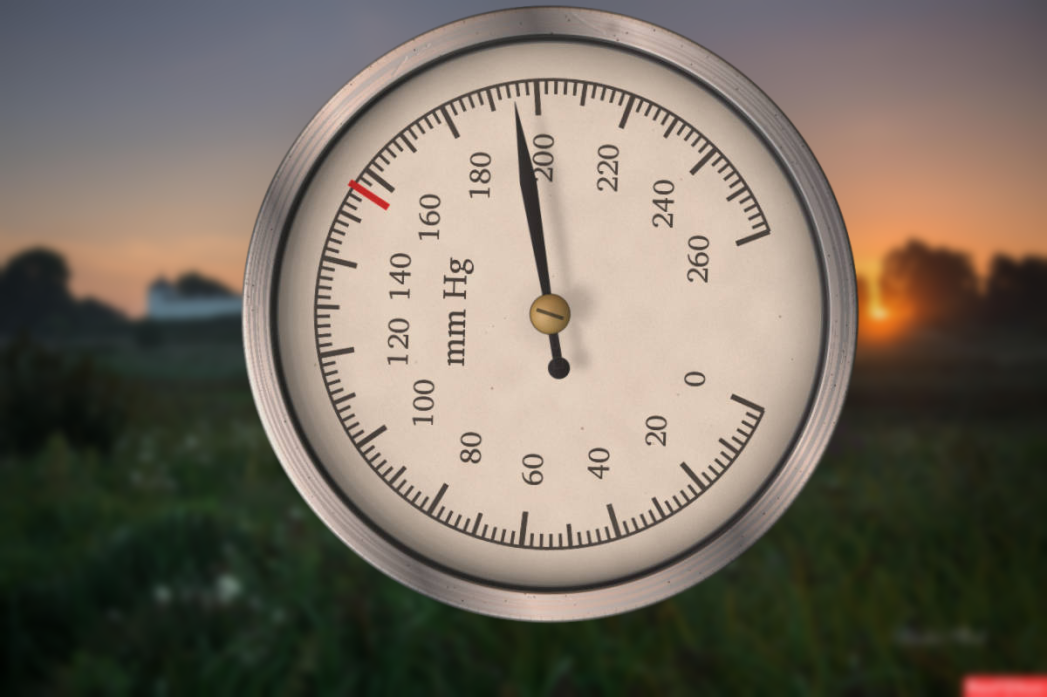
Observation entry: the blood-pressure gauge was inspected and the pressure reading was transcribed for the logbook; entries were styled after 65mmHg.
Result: 195mmHg
